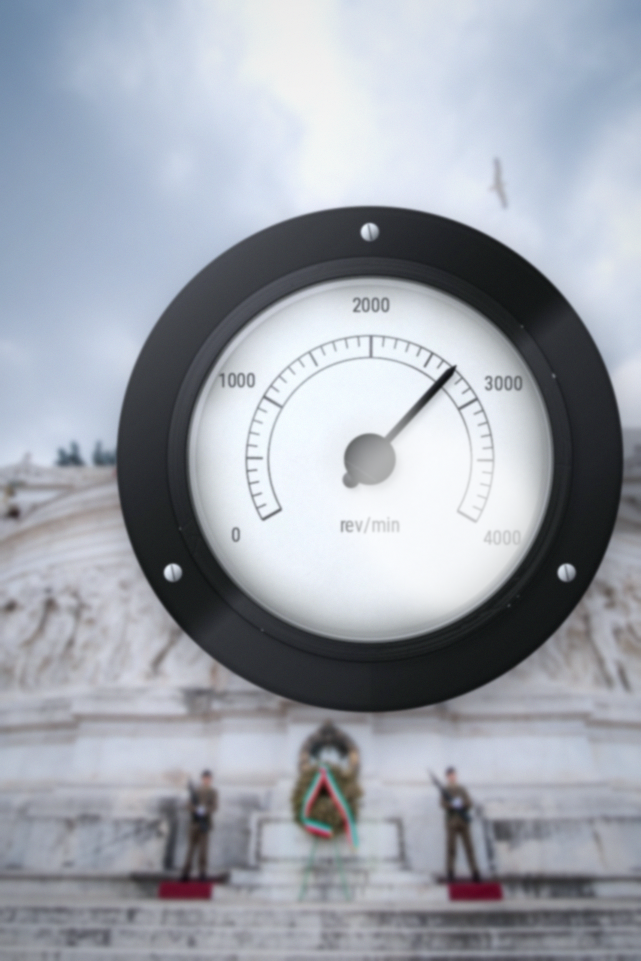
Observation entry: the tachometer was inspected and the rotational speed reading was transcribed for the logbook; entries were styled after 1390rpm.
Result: 2700rpm
